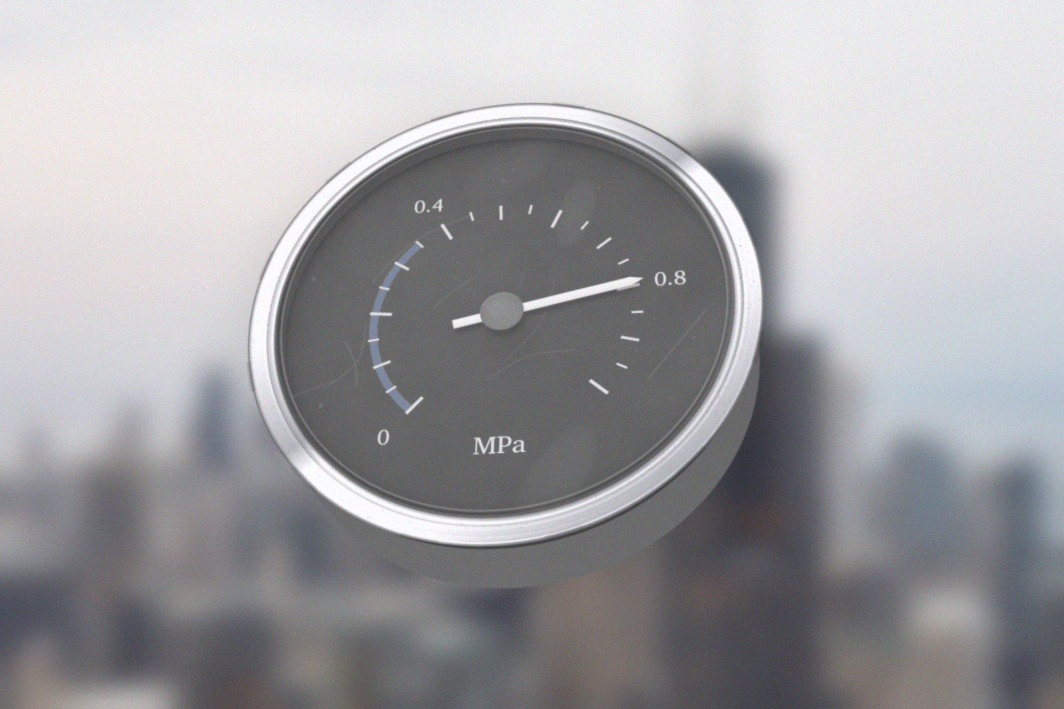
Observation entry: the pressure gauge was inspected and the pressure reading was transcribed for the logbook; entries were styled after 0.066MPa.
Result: 0.8MPa
